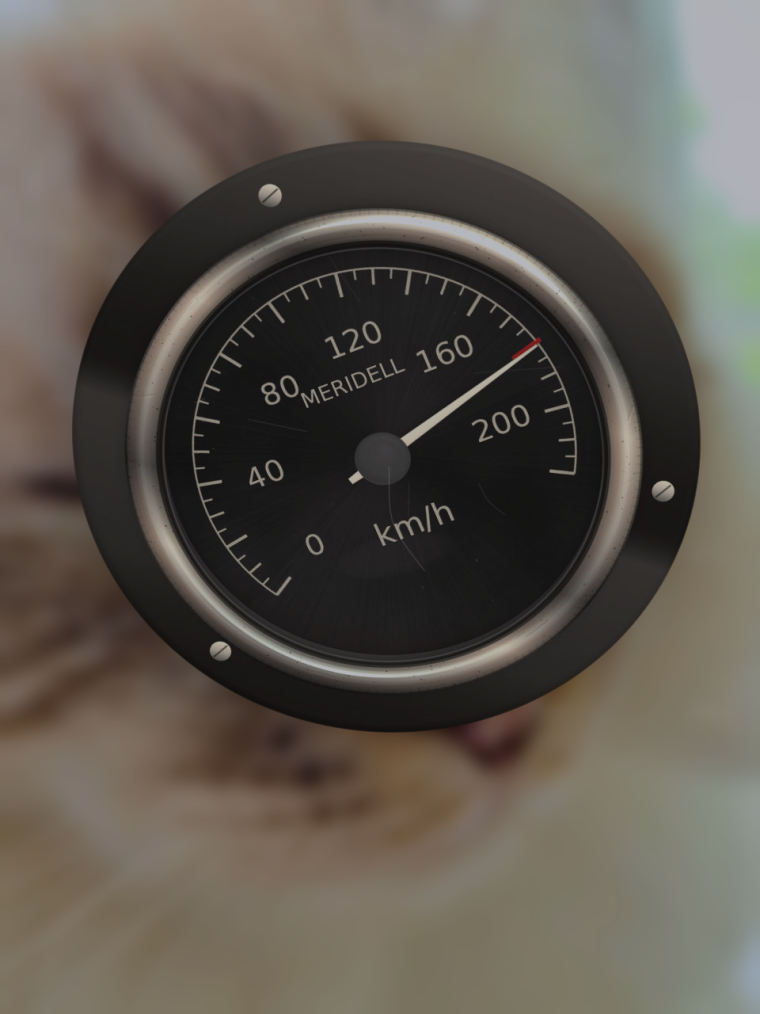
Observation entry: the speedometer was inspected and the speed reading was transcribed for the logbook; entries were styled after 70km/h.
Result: 180km/h
